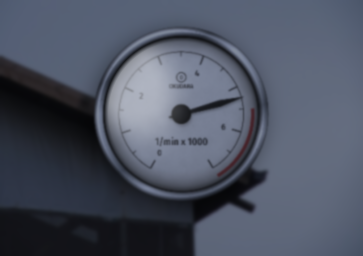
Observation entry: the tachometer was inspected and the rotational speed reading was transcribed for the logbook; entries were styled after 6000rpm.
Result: 5250rpm
